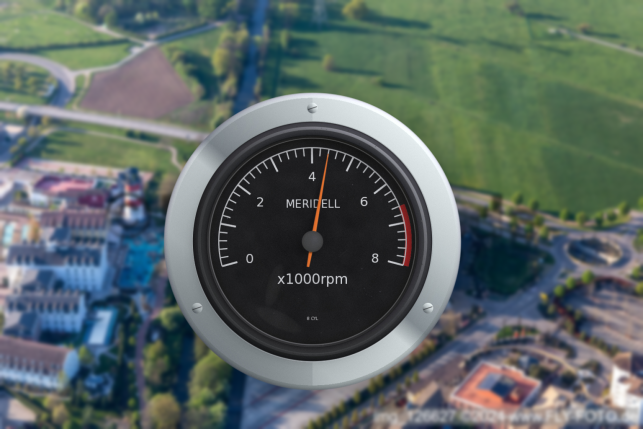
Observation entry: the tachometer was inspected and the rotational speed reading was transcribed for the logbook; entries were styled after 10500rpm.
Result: 4400rpm
